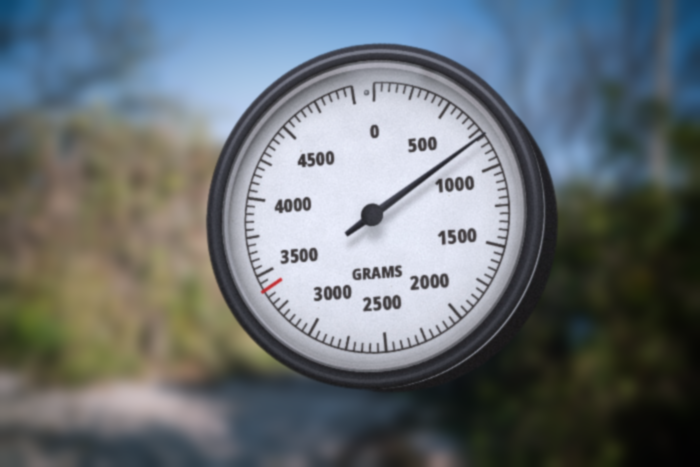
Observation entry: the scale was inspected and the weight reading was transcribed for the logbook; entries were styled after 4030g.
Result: 800g
